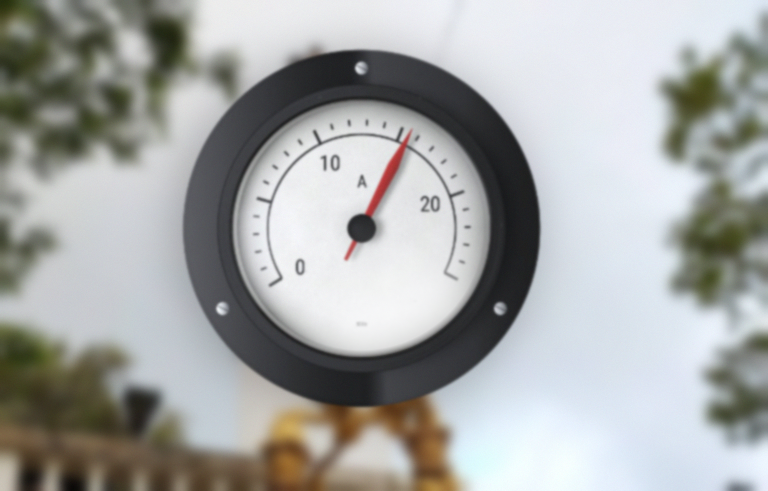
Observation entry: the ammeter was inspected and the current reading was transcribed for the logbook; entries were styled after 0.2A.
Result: 15.5A
